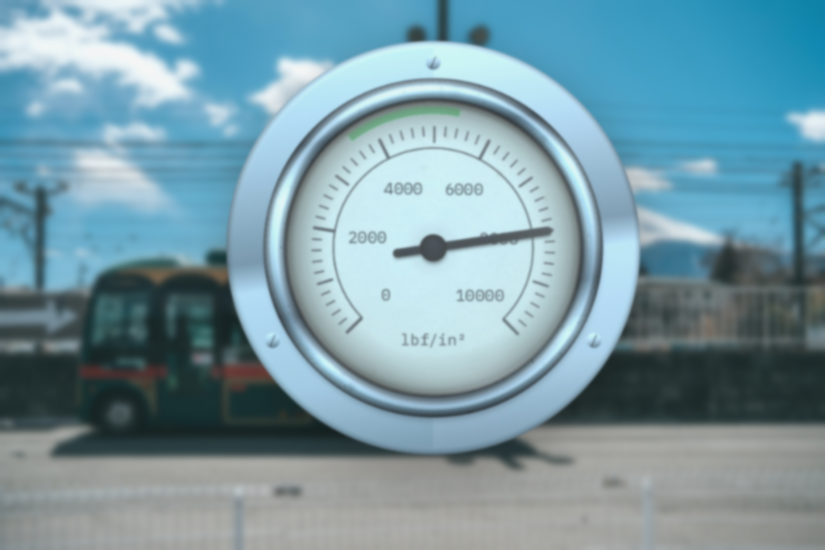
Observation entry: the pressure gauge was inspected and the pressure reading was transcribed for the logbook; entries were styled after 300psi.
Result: 8000psi
